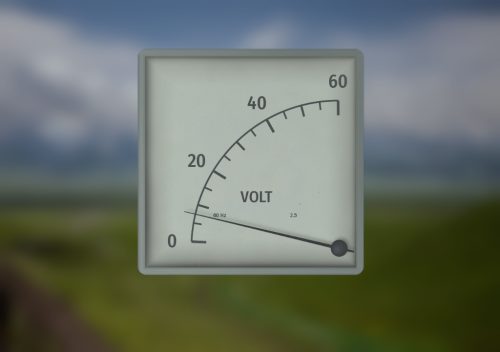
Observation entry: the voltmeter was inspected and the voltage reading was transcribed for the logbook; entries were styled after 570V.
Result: 7.5V
